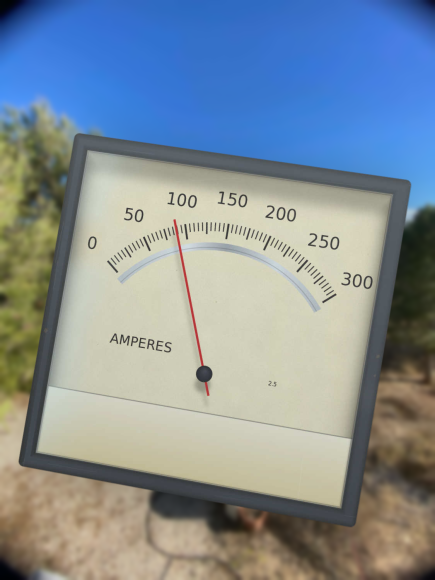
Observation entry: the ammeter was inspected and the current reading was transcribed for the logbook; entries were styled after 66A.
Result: 90A
